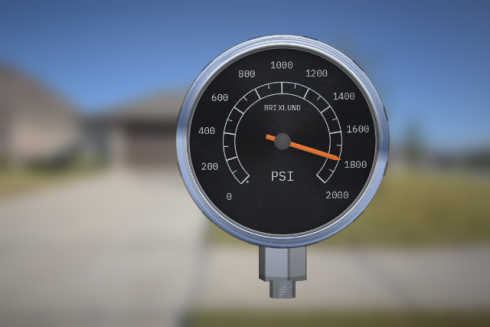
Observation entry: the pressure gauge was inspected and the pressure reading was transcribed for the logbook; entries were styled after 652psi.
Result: 1800psi
